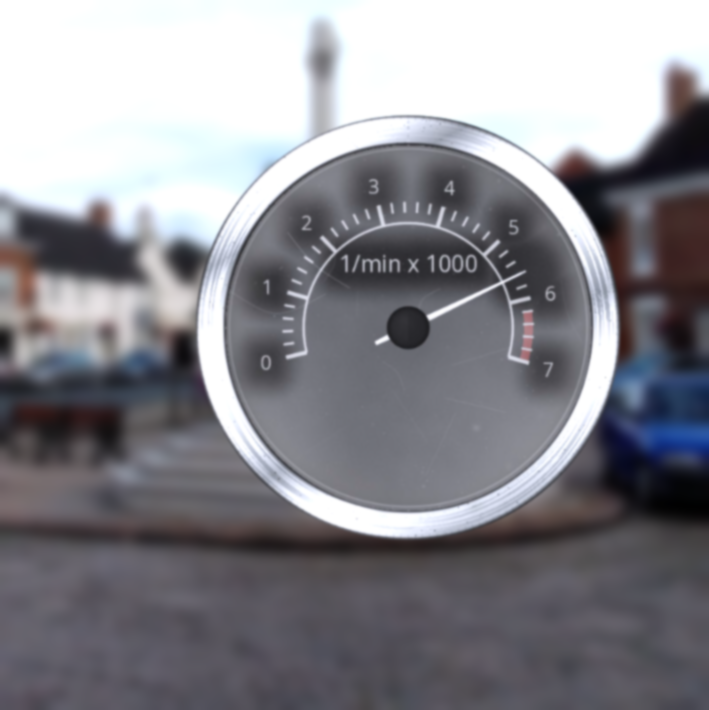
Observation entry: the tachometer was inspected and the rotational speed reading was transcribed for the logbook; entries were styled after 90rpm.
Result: 5600rpm
